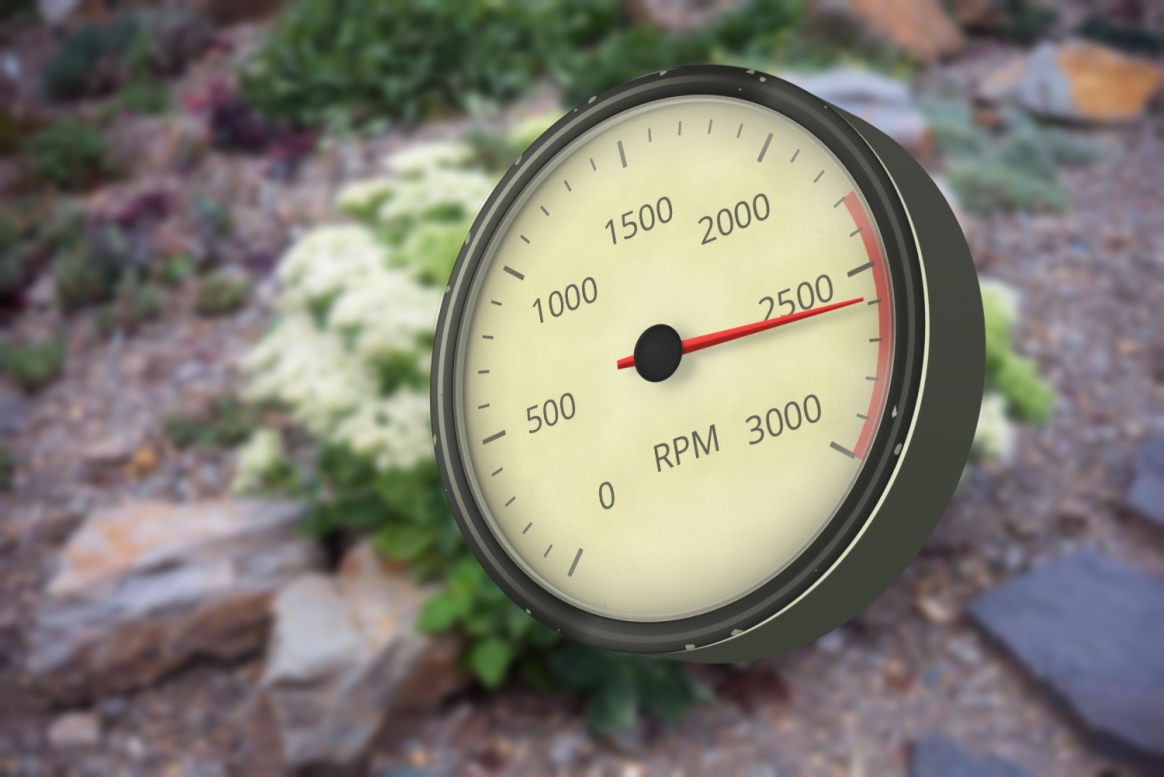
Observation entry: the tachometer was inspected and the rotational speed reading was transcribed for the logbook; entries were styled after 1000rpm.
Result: 2600rpm
